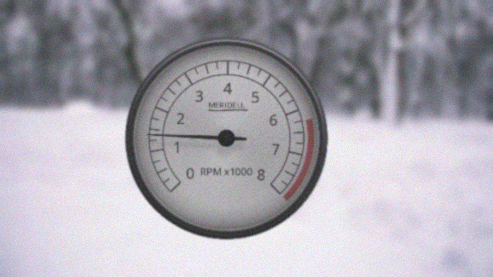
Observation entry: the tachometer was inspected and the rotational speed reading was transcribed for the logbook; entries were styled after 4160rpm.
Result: 1375rpm
